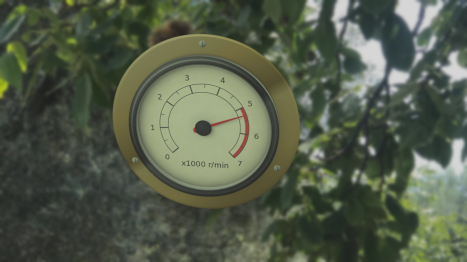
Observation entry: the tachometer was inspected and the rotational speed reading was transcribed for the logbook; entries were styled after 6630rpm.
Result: 5250rpm
